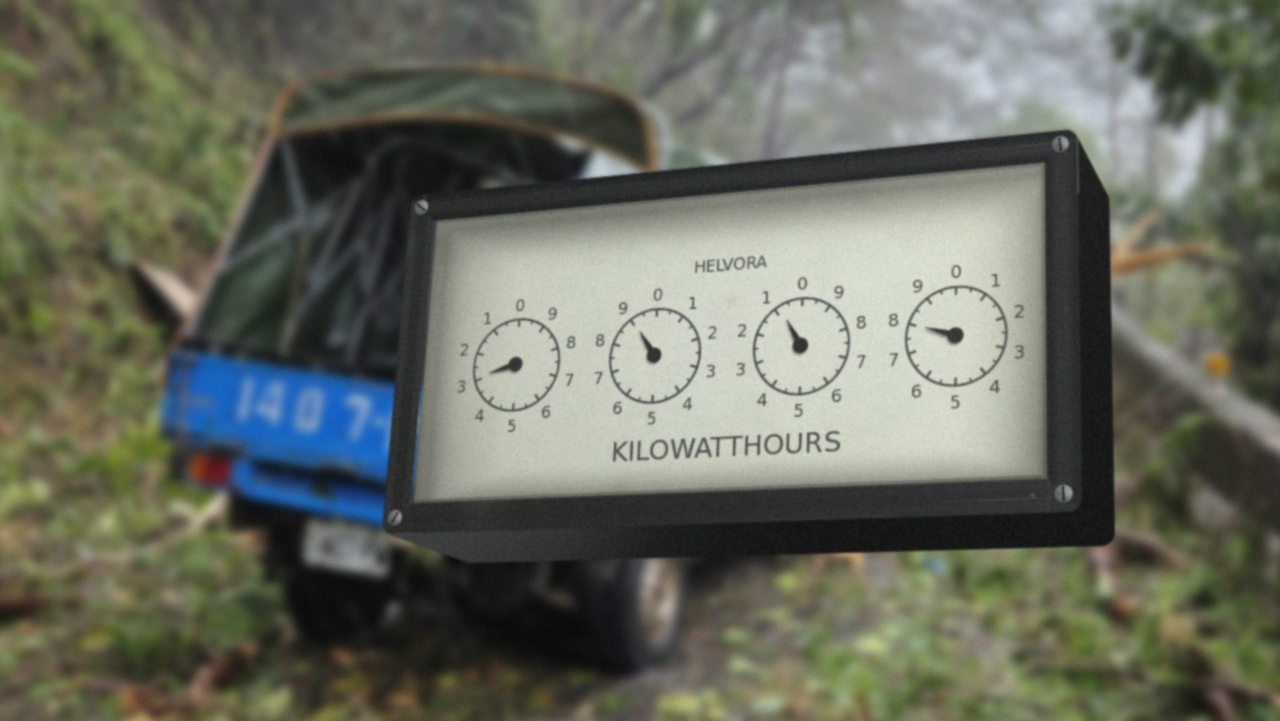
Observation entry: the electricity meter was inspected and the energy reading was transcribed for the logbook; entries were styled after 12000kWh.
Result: 2908kWh
